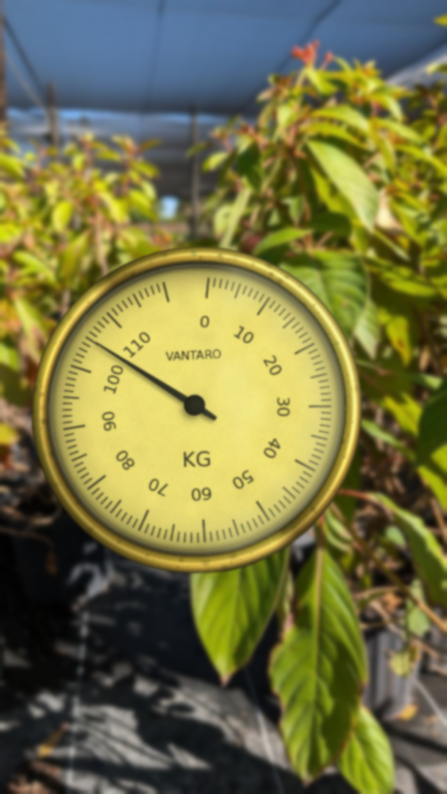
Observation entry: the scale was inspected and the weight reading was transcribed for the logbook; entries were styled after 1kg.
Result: 105kg
